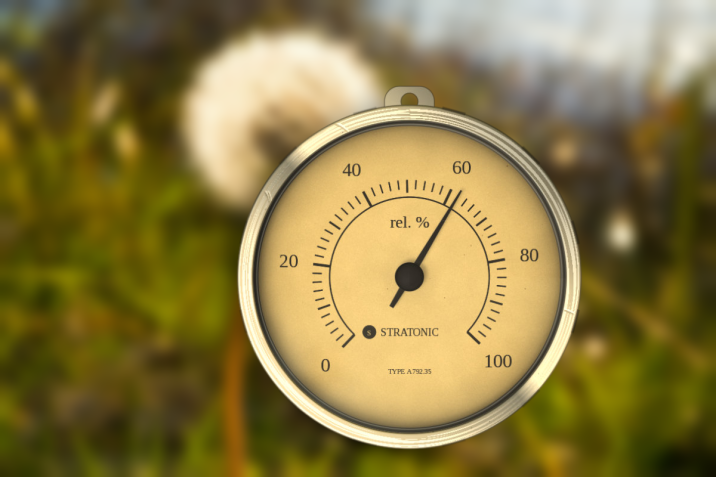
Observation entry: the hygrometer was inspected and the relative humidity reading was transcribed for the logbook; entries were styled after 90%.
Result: 62%
